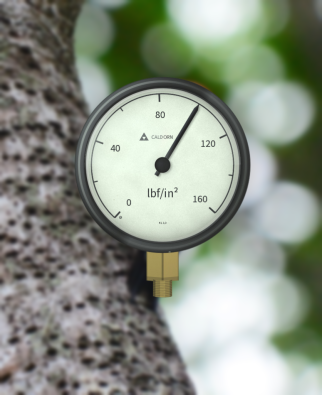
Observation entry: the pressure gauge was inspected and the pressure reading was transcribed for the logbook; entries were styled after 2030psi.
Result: 100psi
